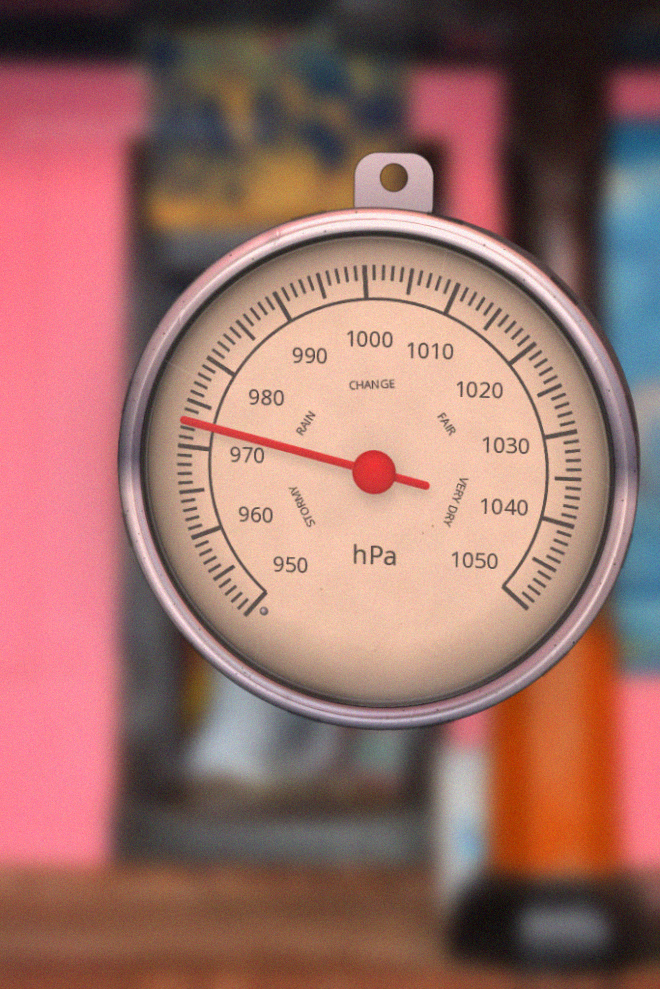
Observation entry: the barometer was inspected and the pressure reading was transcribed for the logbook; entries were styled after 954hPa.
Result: 973hPa
